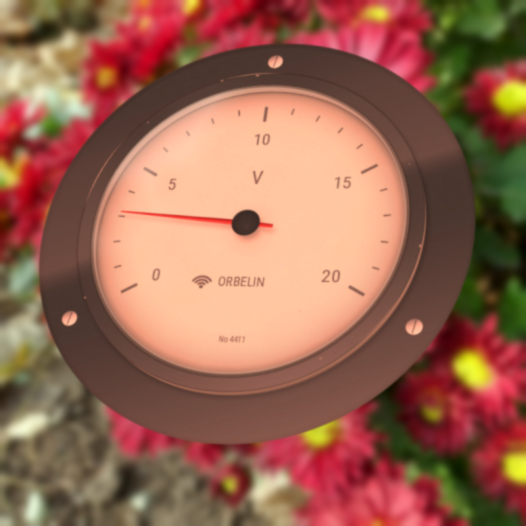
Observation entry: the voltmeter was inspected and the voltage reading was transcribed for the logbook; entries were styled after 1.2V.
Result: 3V
